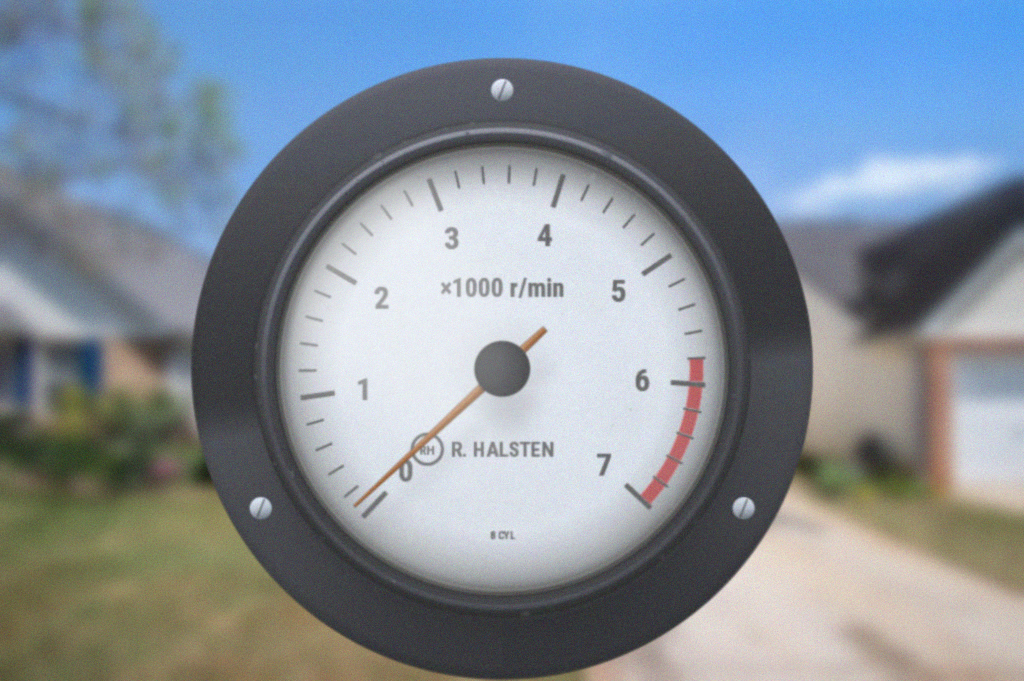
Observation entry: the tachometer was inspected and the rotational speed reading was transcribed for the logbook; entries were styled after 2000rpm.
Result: 100rpm
